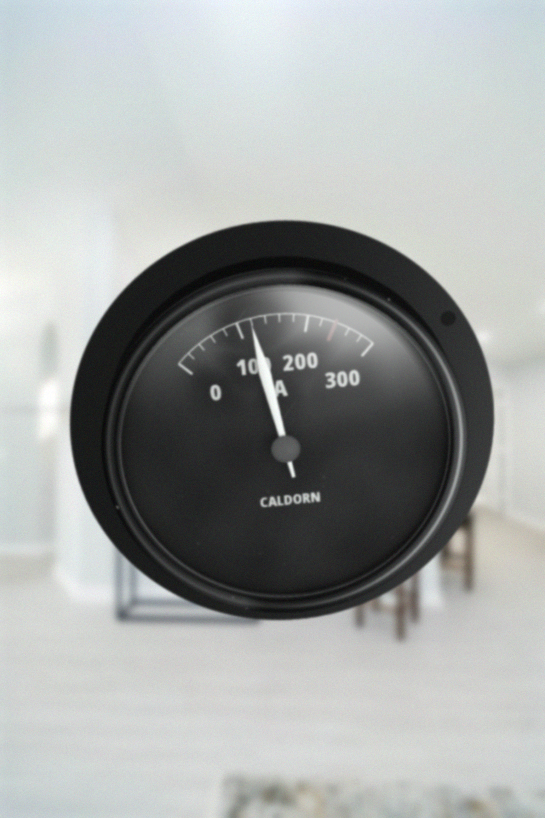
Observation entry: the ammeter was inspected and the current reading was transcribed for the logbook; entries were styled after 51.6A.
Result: 120A
